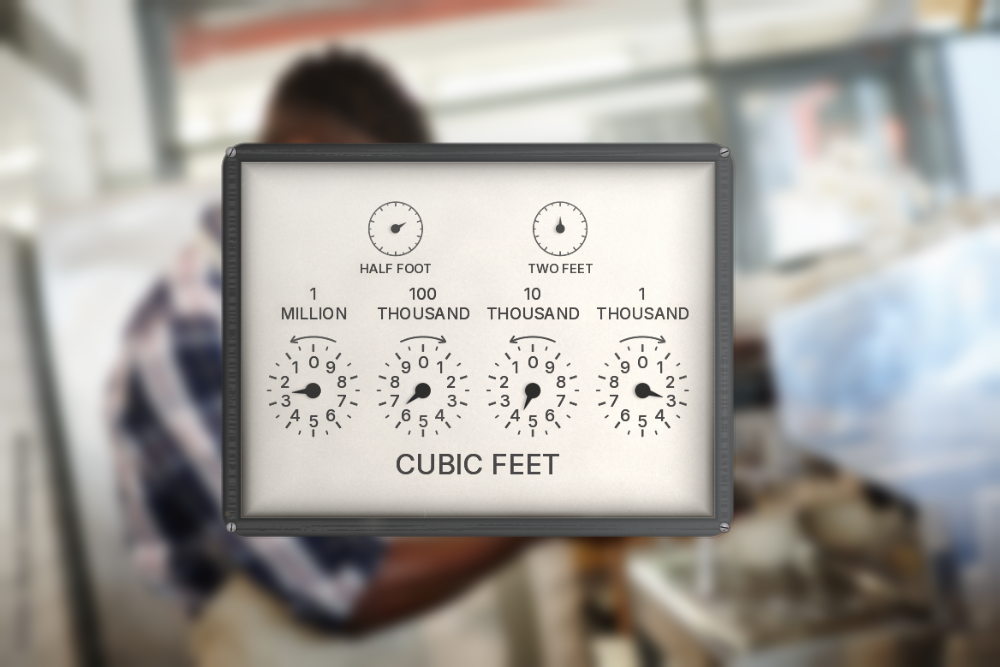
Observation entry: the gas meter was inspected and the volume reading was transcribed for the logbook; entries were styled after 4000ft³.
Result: 264300ft³
